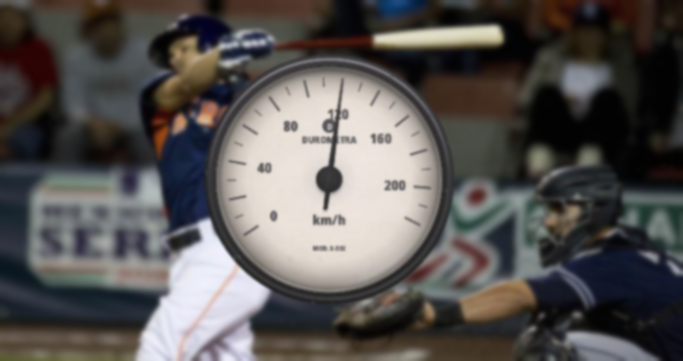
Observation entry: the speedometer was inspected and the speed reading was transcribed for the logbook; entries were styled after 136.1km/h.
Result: 120km/h
